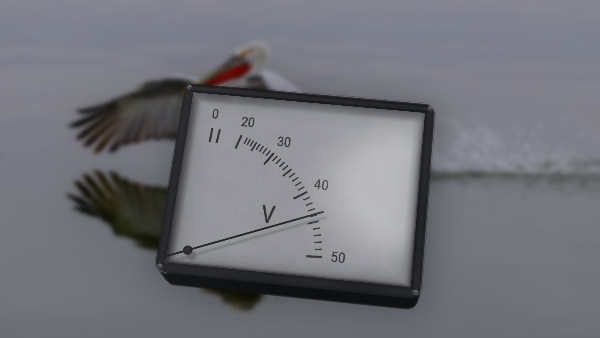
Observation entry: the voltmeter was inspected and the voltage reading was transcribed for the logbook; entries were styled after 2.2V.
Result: 44V
